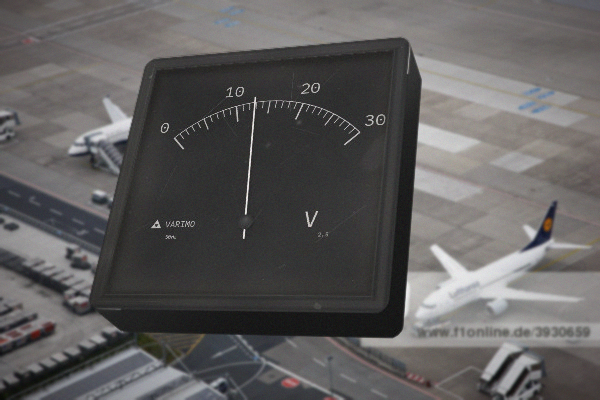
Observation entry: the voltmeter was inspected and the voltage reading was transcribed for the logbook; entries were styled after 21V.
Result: 13V
